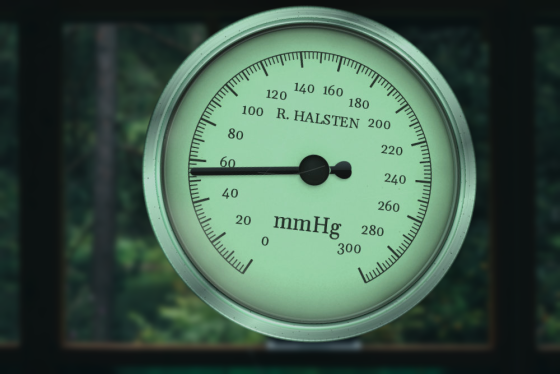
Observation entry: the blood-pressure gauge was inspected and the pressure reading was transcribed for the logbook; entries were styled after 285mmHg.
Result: 54mmHg
